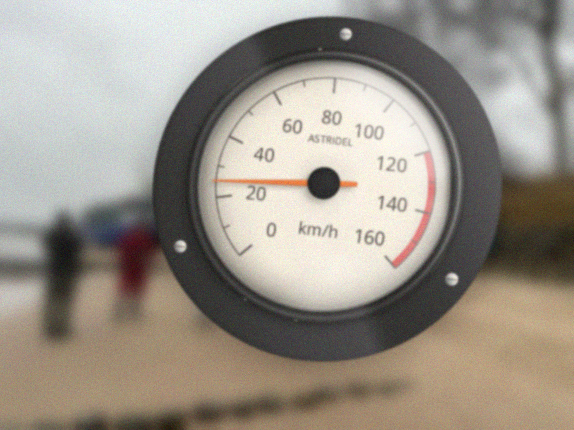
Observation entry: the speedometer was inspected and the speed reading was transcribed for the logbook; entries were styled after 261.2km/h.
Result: 25km/h
